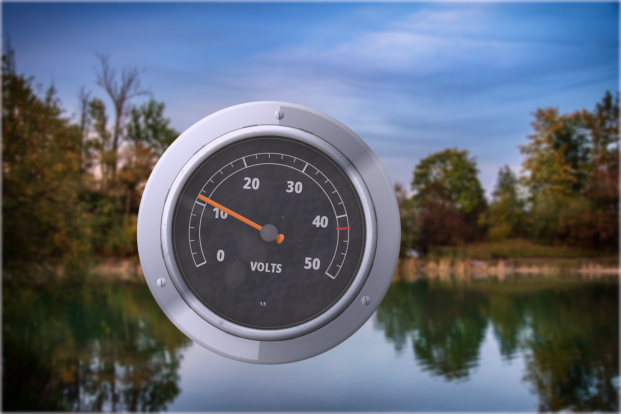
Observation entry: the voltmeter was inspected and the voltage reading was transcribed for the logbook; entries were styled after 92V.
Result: 11V
